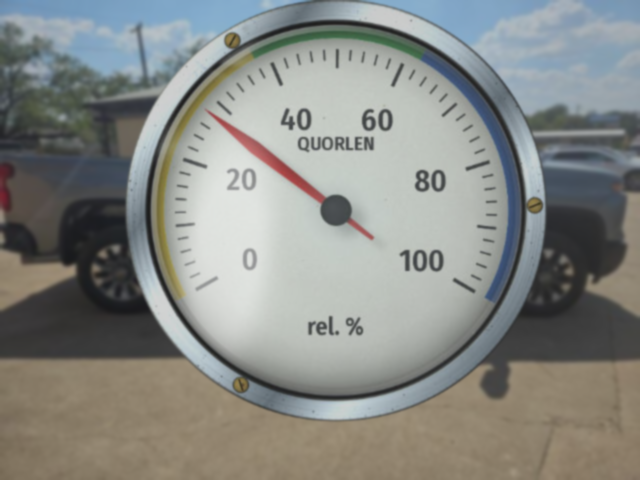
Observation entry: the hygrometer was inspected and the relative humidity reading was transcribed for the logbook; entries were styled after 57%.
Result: 28%
